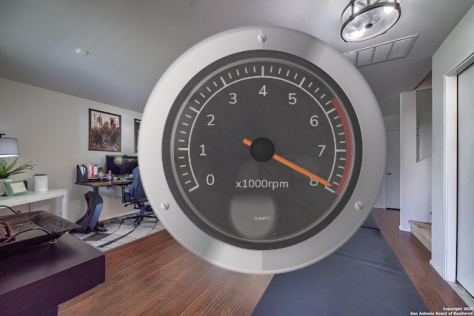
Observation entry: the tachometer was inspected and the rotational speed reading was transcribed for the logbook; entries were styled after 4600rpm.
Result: 7900rpm
